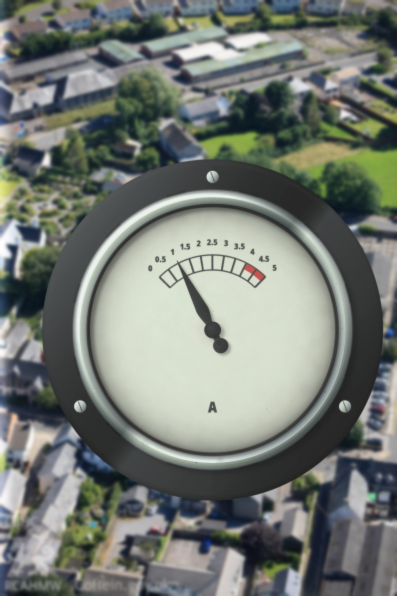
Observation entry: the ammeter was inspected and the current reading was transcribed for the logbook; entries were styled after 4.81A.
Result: 1A
